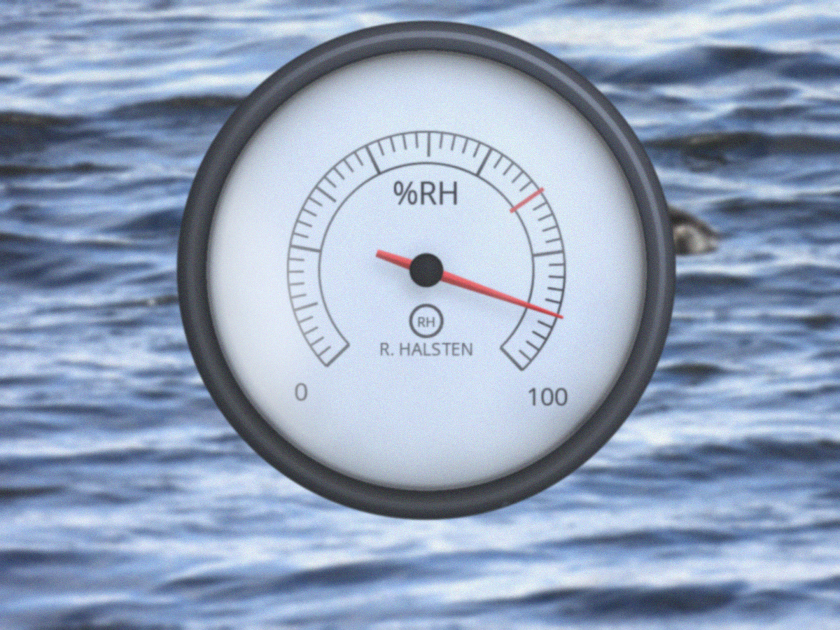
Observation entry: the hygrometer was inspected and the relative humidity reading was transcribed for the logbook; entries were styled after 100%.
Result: 90%
